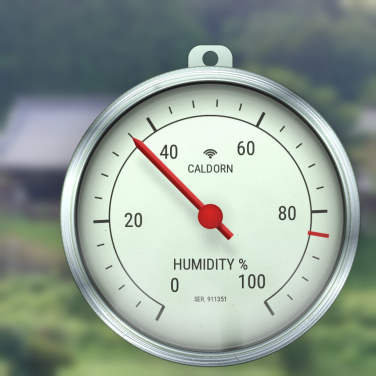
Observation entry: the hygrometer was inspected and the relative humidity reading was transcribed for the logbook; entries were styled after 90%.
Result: 36%
